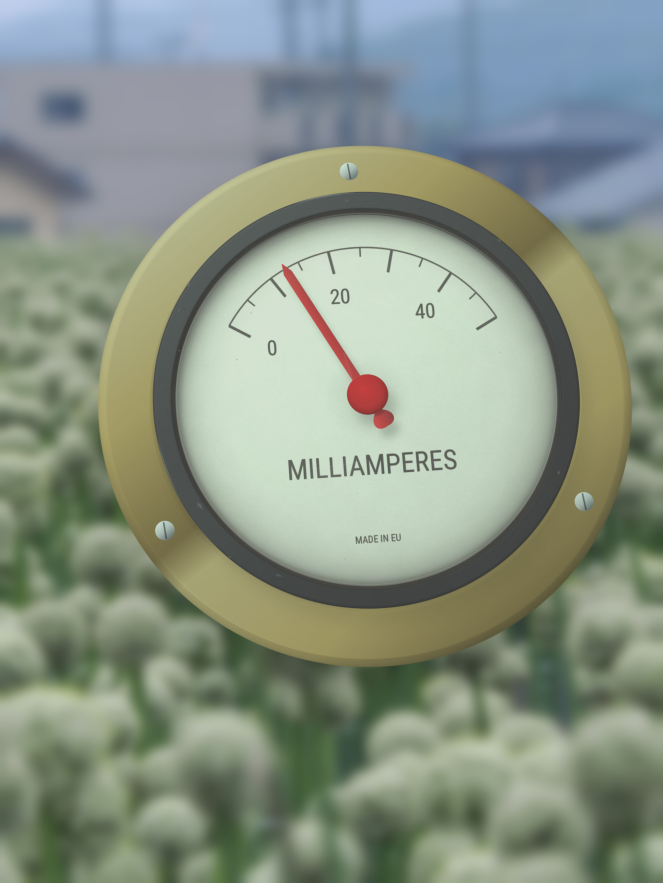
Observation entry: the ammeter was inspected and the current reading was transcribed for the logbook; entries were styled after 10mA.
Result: 12.5mA
